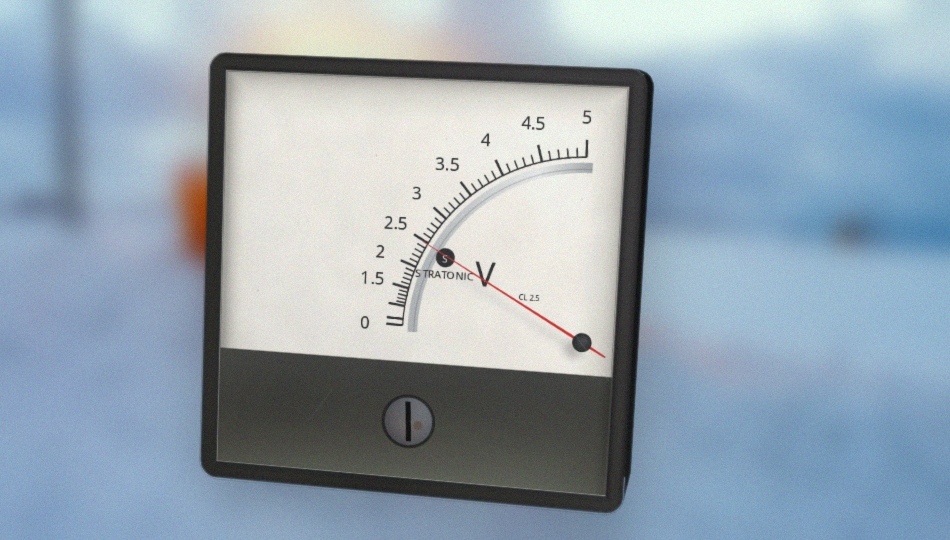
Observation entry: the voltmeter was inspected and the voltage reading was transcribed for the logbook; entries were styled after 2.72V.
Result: 2.5V
